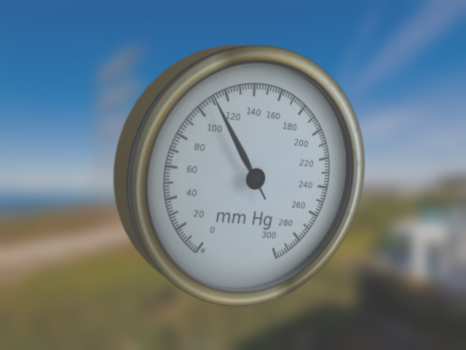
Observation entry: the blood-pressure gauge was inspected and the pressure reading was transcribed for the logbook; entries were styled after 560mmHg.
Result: 110mmHg
